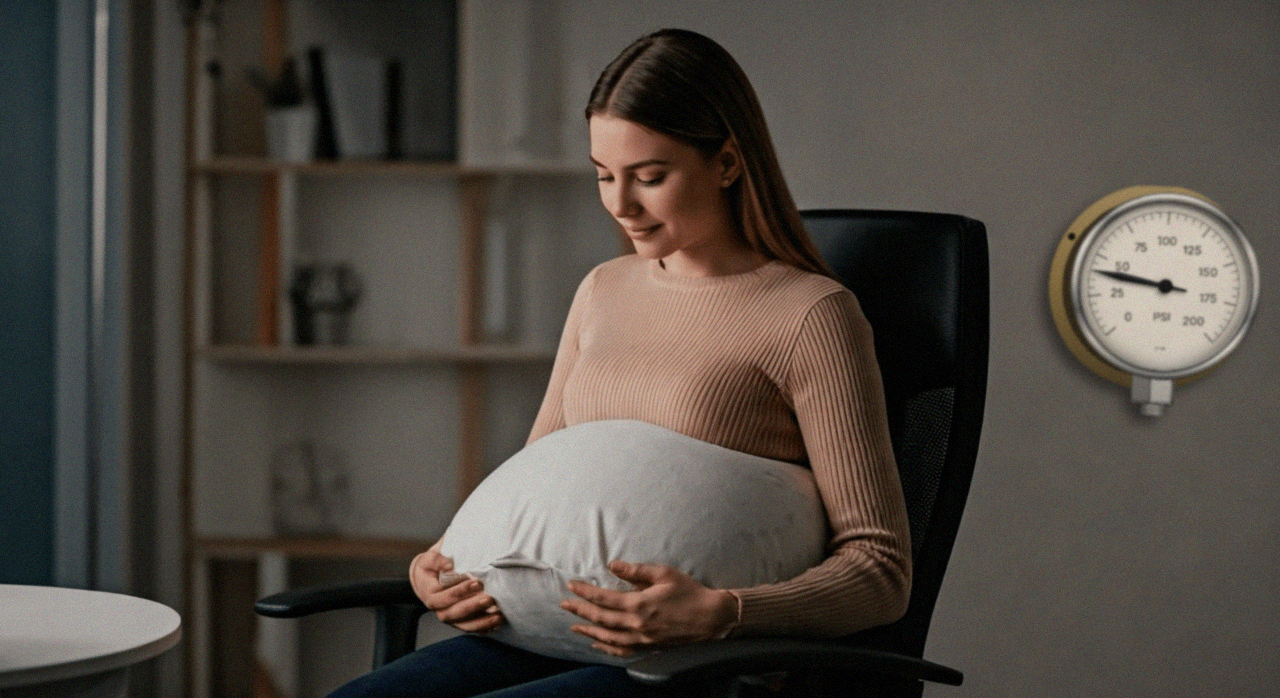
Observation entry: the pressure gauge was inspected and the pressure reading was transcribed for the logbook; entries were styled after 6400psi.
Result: 40psi
